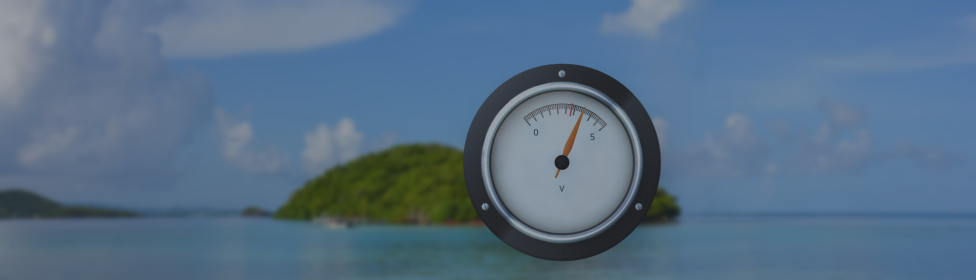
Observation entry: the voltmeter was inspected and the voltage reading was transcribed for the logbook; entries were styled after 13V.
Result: 3.5V
